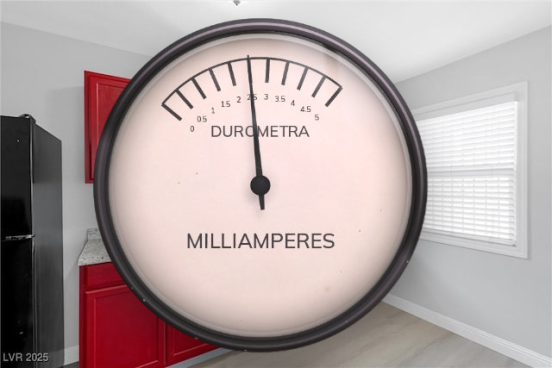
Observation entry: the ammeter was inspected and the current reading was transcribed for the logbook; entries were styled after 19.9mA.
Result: 2.5mA
